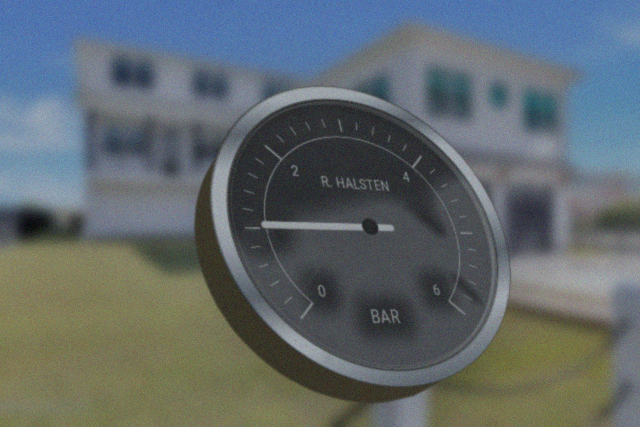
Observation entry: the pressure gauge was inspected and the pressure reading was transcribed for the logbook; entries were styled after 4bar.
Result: 1bar
